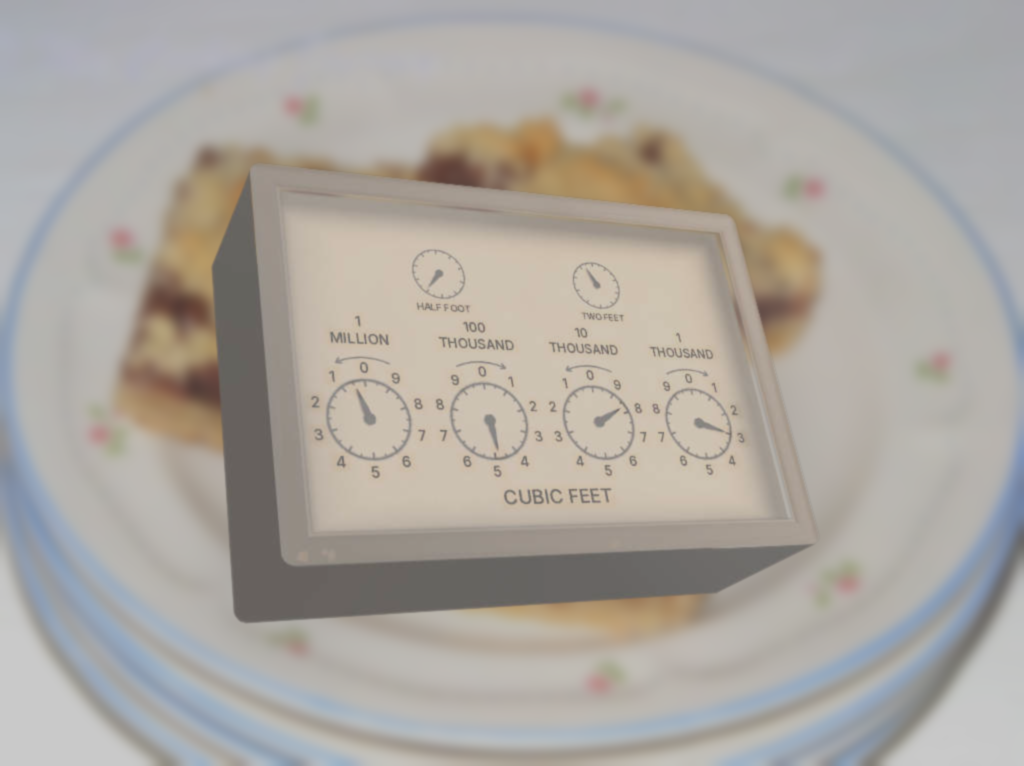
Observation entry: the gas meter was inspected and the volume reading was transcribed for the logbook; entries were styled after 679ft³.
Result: 48300ft³
